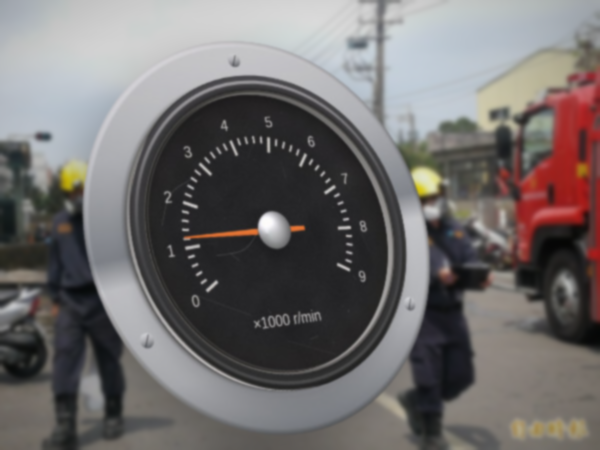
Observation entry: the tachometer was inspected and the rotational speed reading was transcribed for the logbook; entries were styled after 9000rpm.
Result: 1200rpm
